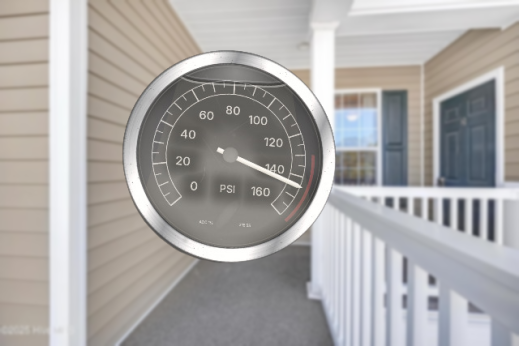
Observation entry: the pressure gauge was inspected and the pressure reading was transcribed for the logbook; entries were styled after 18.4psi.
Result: 145psi
